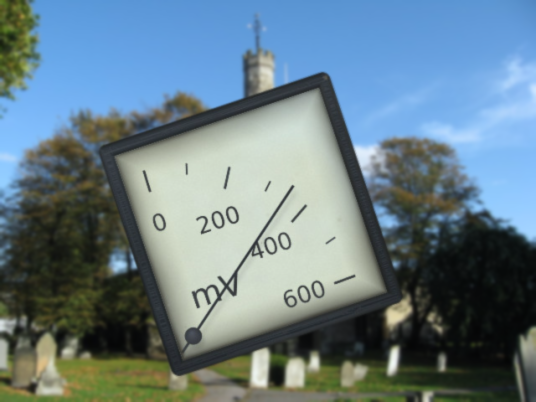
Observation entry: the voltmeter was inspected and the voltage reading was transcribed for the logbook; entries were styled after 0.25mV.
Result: 350mV
